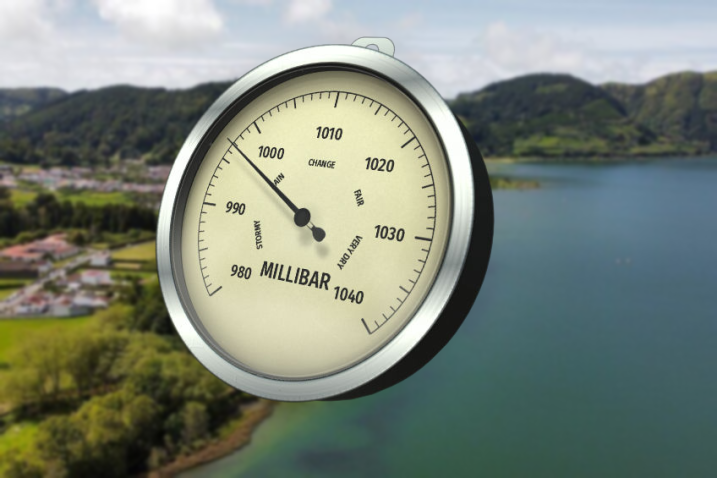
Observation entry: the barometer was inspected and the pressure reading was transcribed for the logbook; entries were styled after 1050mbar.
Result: 997mbar
